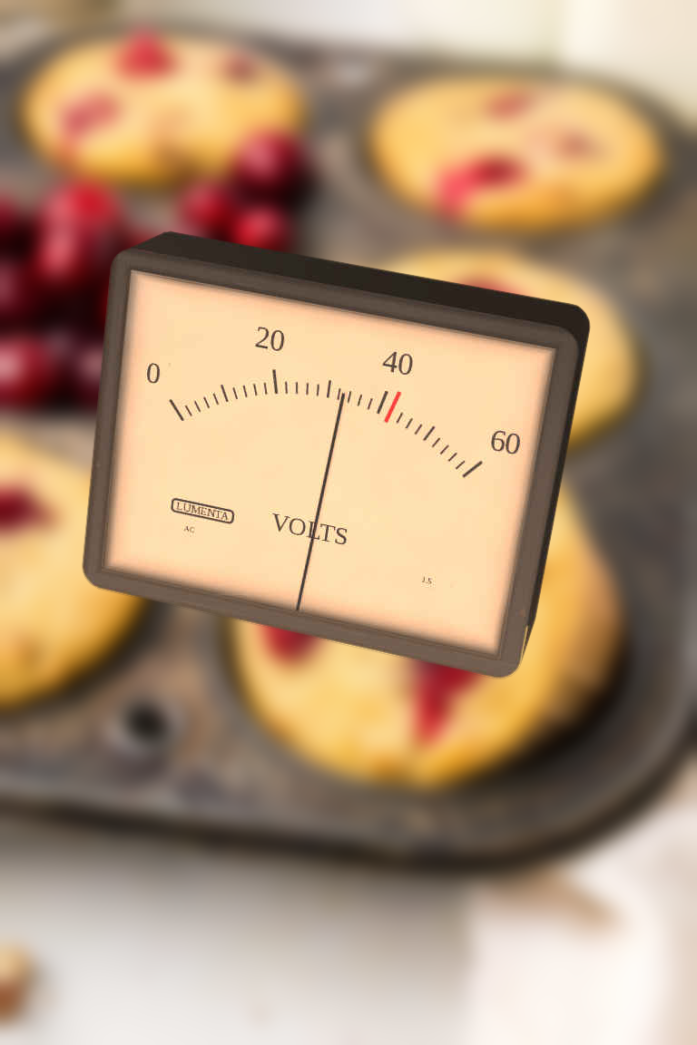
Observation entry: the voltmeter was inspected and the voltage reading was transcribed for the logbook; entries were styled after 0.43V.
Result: 33V
